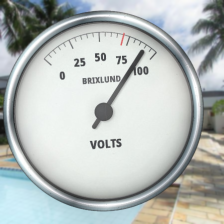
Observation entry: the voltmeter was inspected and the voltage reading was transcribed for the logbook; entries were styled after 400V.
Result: 90V
